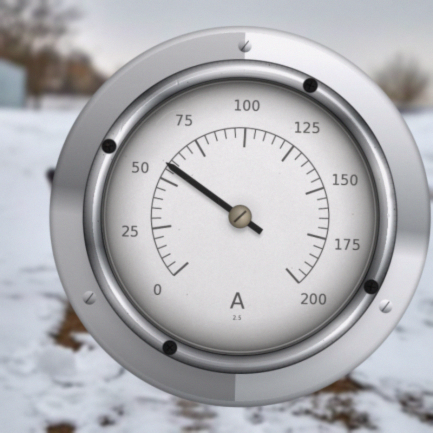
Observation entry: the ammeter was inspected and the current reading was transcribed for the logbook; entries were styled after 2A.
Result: 57.5A
